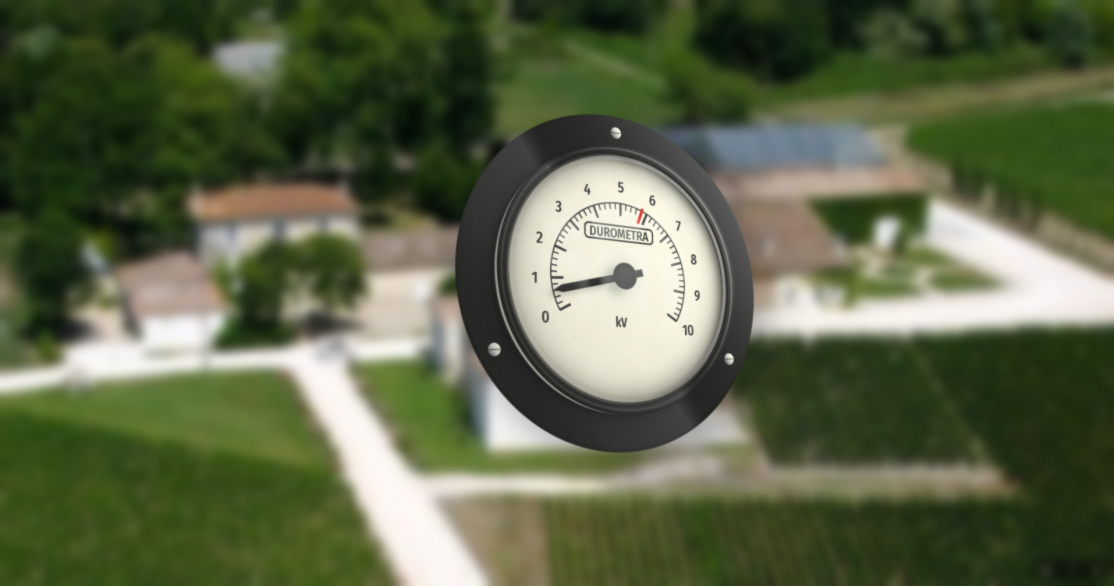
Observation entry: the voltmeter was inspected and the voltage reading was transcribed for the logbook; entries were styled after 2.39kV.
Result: 0.6kV
